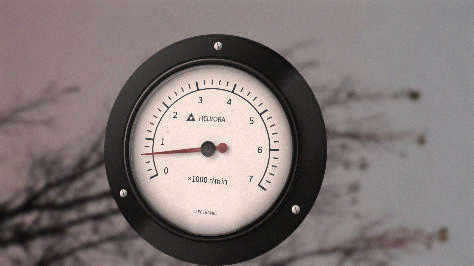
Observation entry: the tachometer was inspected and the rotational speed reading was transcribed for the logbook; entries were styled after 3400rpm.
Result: 600rpm
